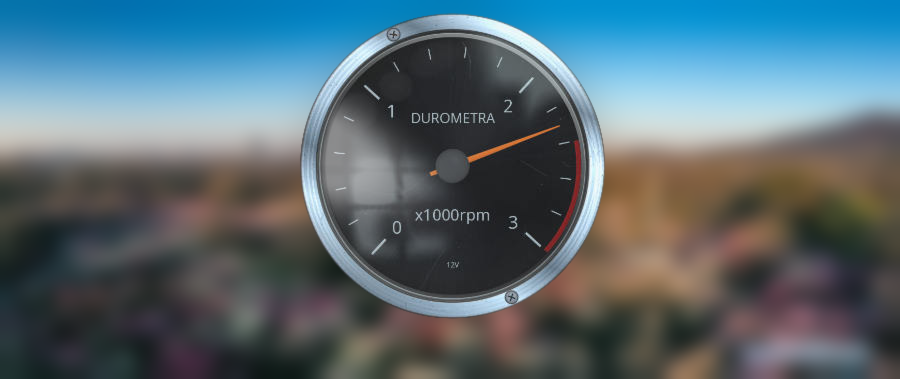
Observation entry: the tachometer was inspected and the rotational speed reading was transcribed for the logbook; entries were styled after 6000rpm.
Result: 2300rpm
